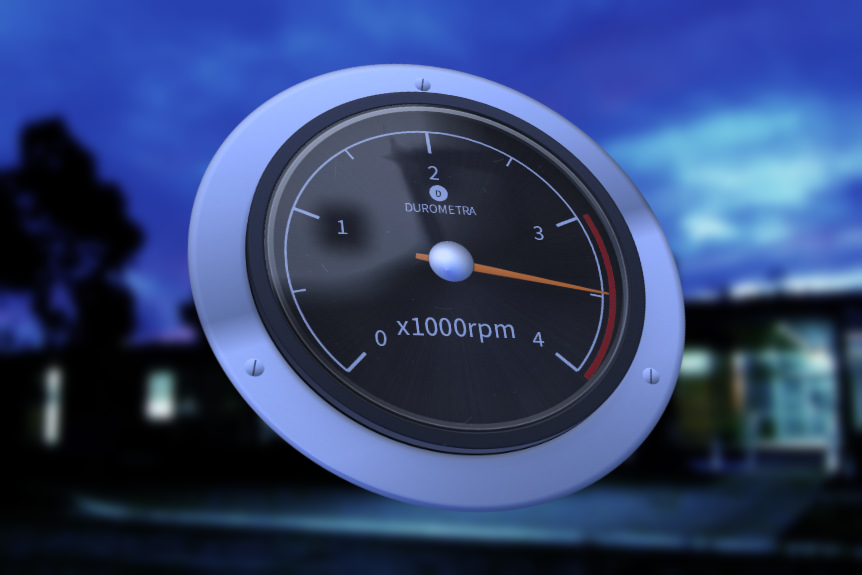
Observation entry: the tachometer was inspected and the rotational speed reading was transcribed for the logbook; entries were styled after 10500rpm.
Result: 3500rpm
